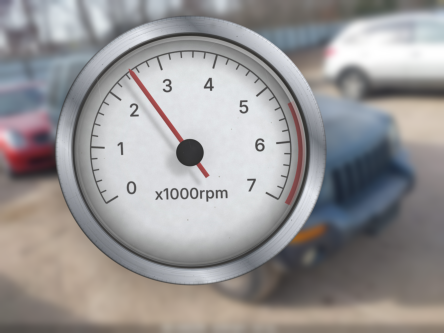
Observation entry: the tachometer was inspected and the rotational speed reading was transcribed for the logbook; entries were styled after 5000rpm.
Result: 2500rpm
